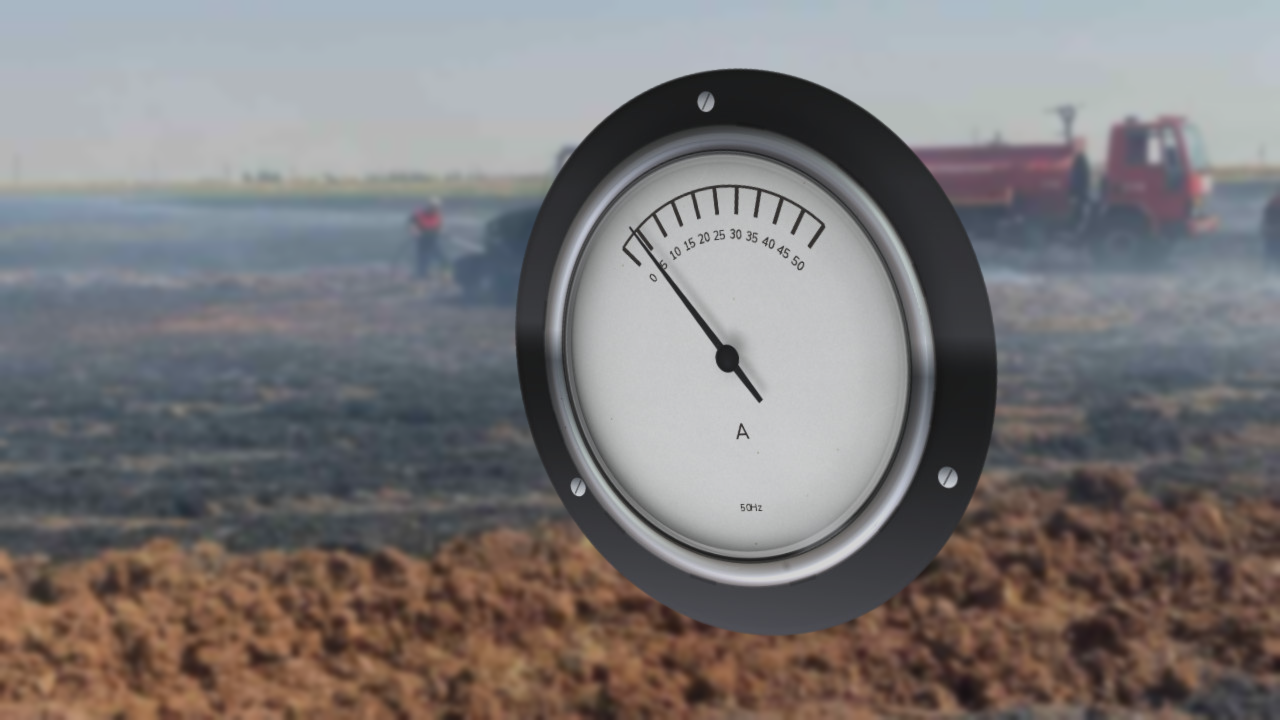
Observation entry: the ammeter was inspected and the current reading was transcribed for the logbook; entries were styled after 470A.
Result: 5A
